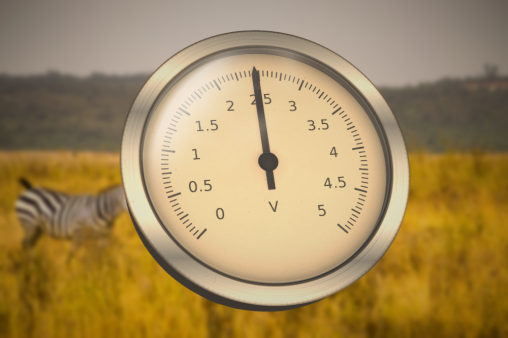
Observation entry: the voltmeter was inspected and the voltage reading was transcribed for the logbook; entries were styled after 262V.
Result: 2.45V
